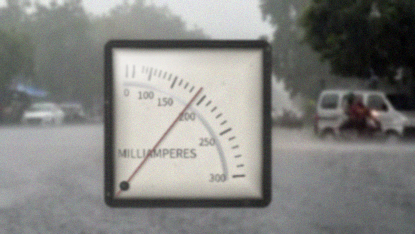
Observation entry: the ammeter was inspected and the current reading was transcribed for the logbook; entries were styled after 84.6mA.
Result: 190mA
